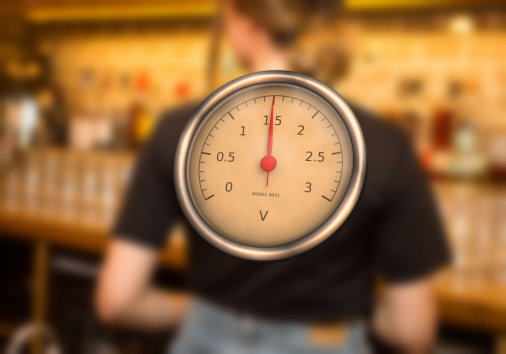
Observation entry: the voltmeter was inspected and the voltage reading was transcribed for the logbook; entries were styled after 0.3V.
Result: 1.5V
